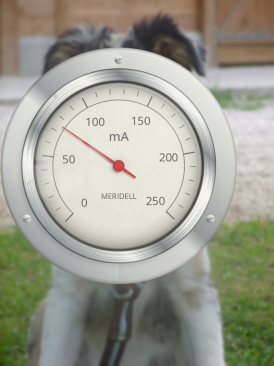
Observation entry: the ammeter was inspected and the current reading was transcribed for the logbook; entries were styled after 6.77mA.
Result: 75mA
